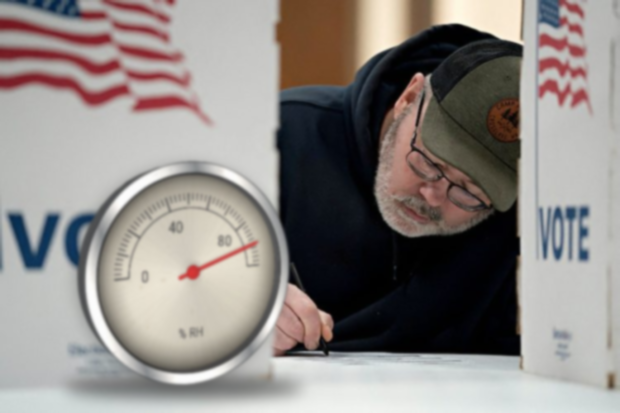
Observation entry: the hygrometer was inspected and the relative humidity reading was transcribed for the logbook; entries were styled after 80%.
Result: 90%
